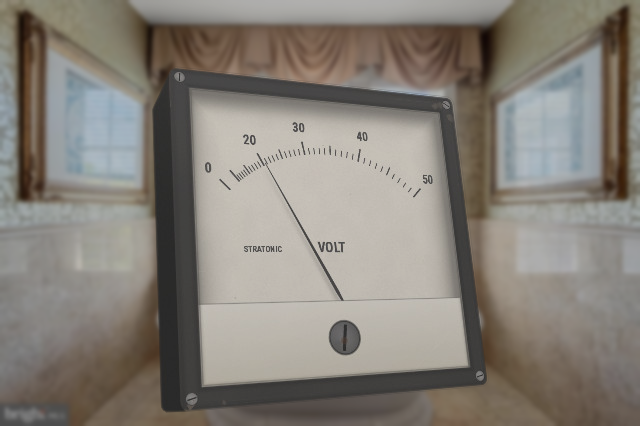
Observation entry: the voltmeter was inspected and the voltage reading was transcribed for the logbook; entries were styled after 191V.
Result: 20V
